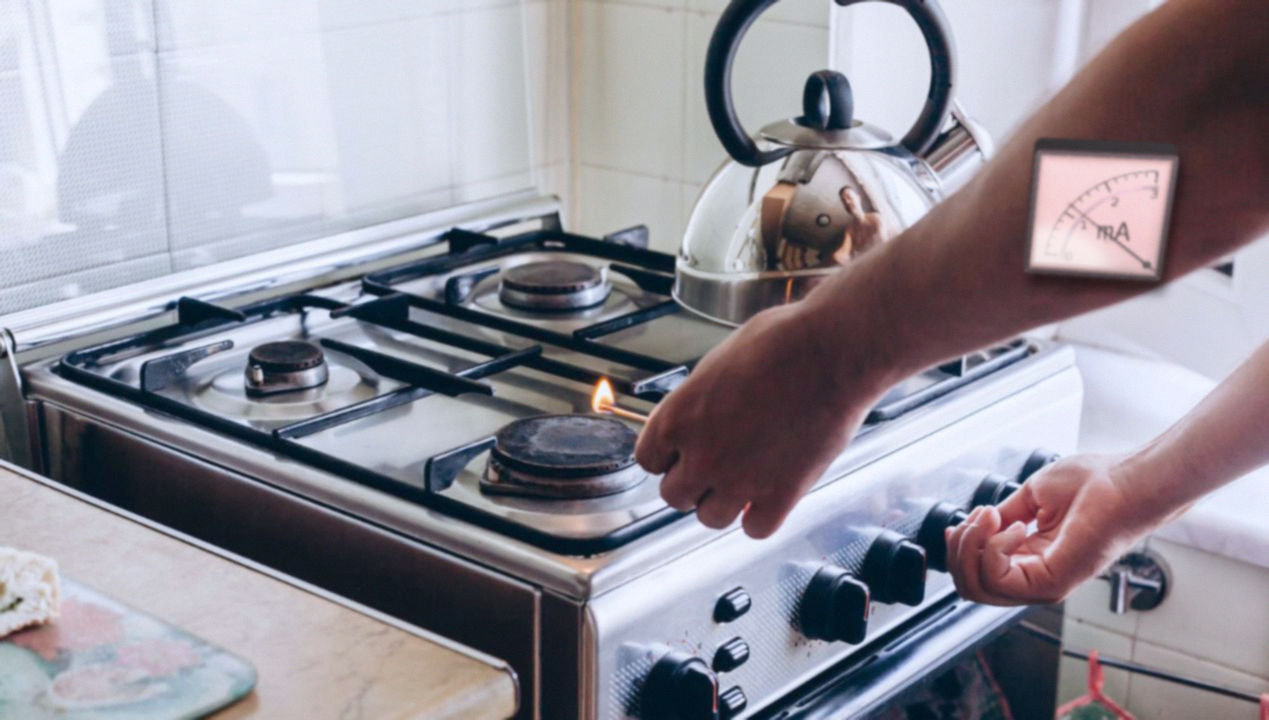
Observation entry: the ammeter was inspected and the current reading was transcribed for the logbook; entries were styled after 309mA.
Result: 1.2mA
